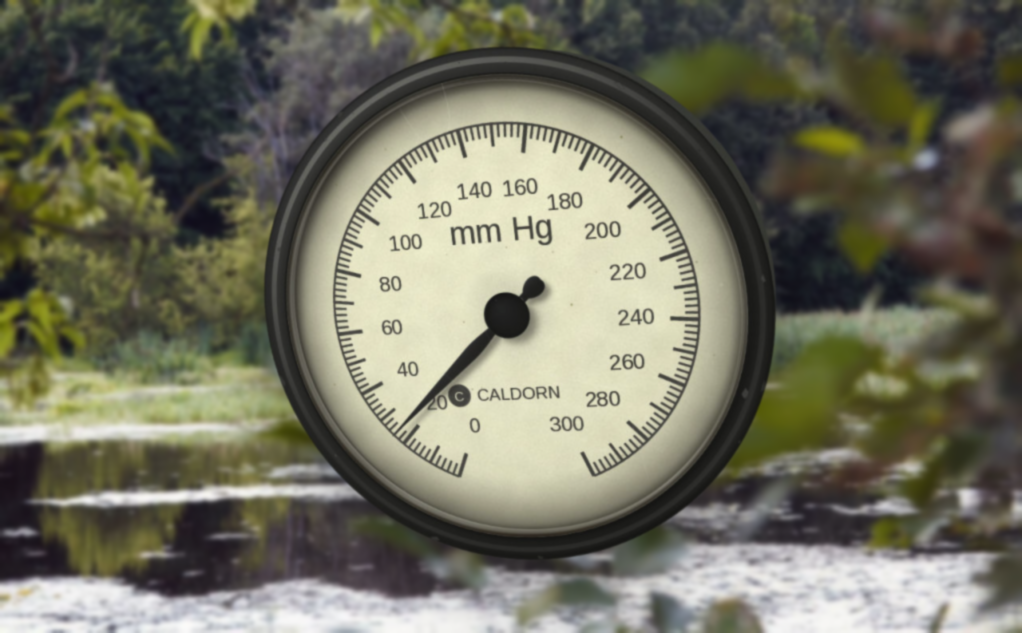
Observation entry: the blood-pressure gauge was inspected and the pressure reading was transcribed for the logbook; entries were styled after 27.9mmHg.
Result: 24mmHg
